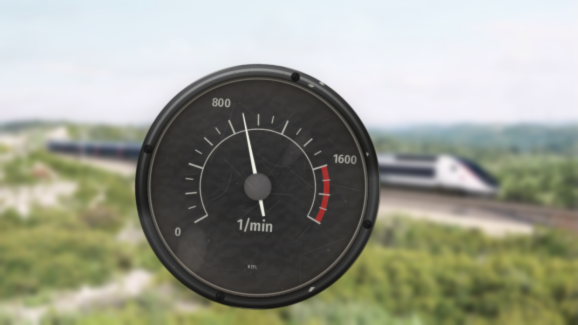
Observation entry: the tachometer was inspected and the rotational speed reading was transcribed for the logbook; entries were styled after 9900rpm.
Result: 900rpm
